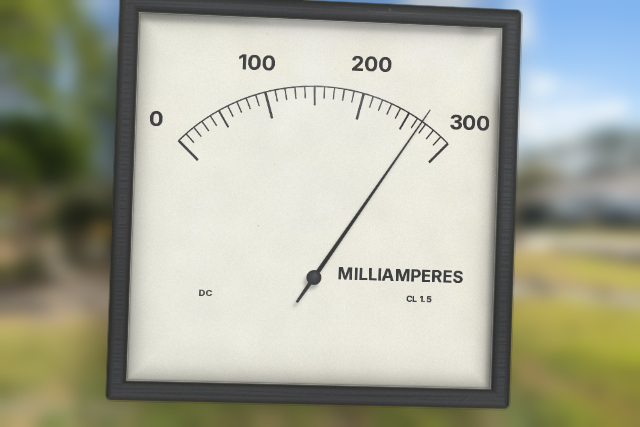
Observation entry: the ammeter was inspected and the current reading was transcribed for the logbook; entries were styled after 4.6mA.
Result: 265mA
